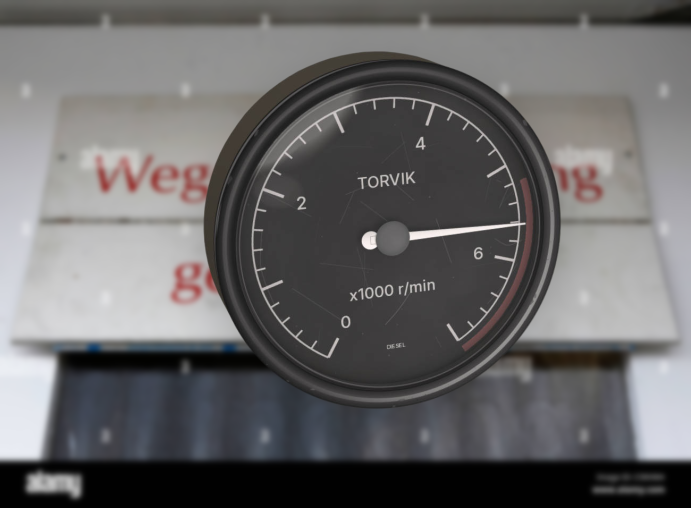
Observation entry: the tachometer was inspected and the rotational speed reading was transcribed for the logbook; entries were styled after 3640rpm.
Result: 5600rpm
